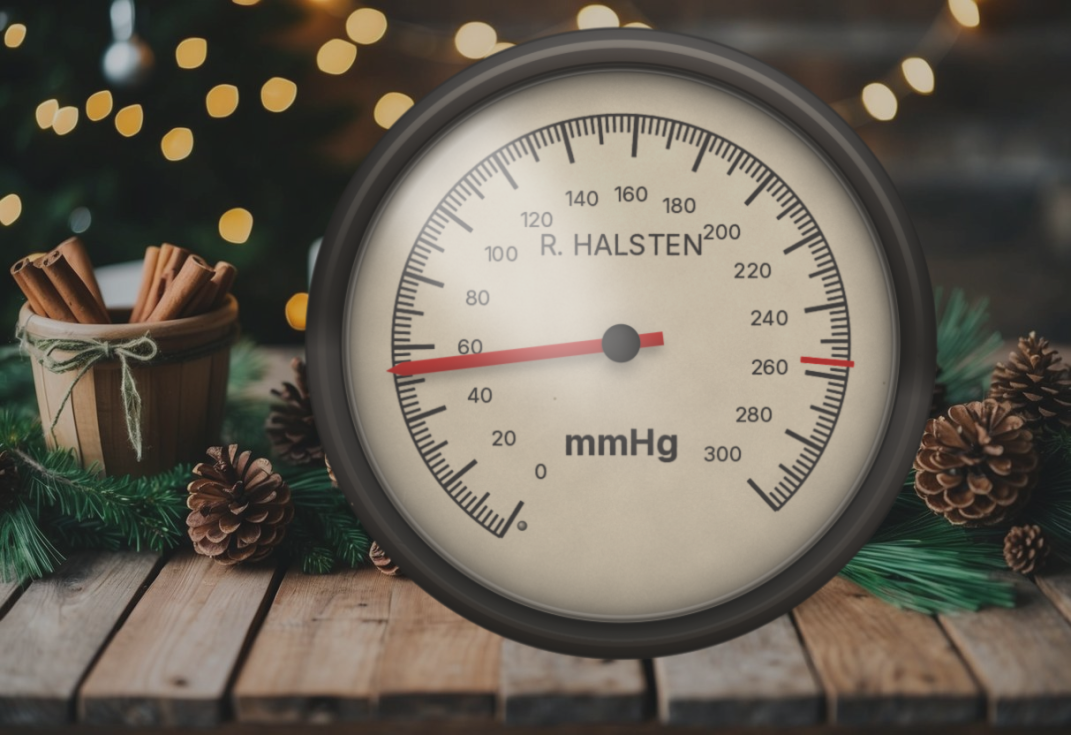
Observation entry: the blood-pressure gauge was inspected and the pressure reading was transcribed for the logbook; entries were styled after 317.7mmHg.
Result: 54mmHg
